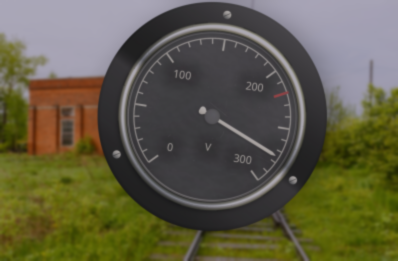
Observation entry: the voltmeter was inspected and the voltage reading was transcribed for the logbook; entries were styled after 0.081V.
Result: 275V
